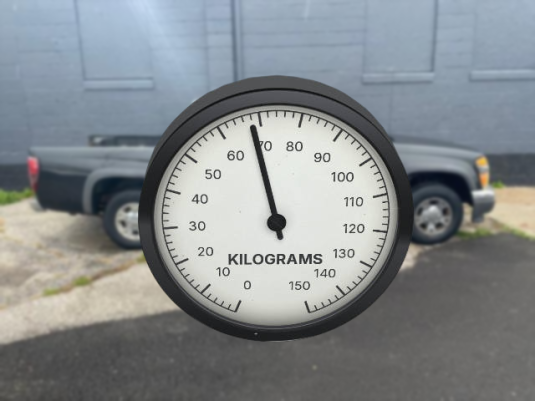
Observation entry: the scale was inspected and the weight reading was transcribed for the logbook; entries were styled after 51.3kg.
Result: 68kg
